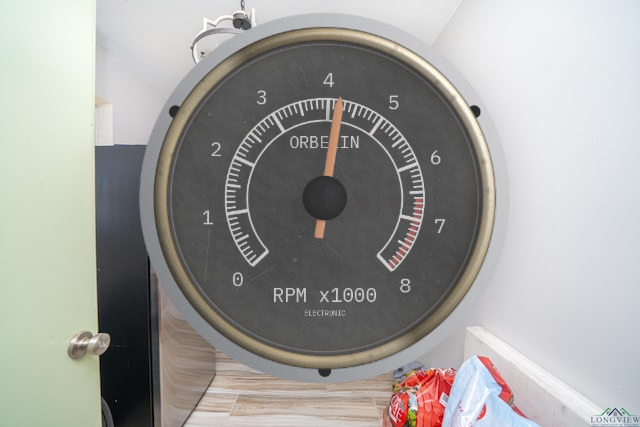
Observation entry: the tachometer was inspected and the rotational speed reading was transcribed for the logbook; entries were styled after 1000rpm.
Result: 4200rpm
